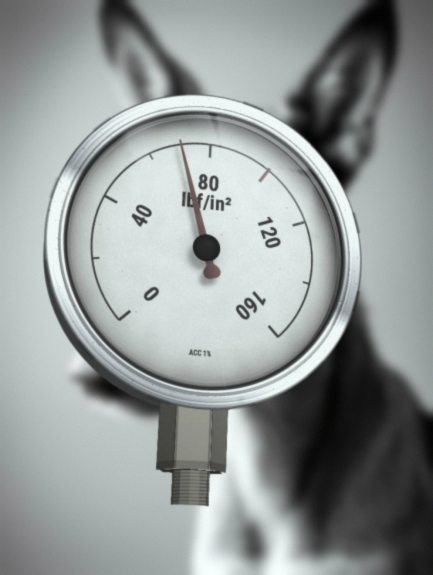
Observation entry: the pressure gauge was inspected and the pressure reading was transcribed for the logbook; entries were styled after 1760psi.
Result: 70psi
